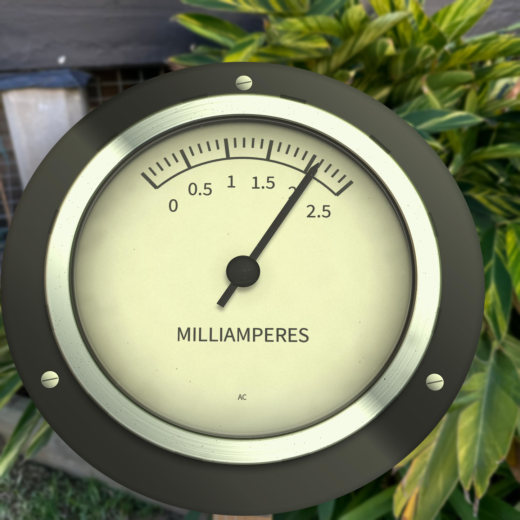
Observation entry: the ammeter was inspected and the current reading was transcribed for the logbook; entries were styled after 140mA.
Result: 2.1mA
